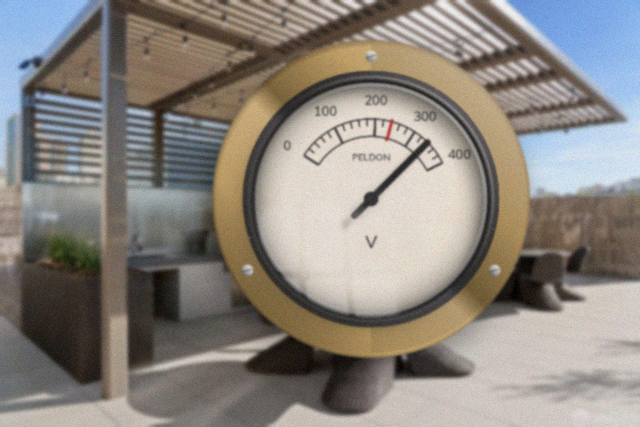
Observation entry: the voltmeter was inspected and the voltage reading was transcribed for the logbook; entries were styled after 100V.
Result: 340V
